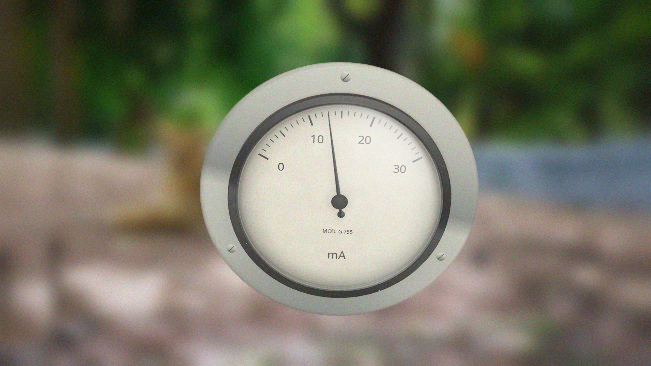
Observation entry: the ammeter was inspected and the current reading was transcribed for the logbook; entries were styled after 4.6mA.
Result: 13mA
